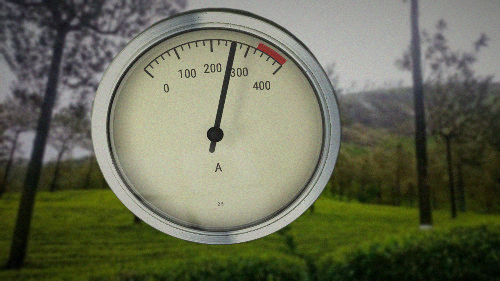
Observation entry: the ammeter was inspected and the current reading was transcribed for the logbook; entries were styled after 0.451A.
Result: 260A
